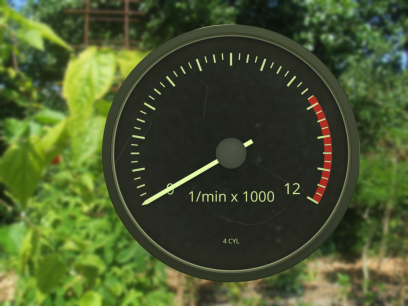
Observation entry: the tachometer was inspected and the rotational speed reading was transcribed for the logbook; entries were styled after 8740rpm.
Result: 0rpm
